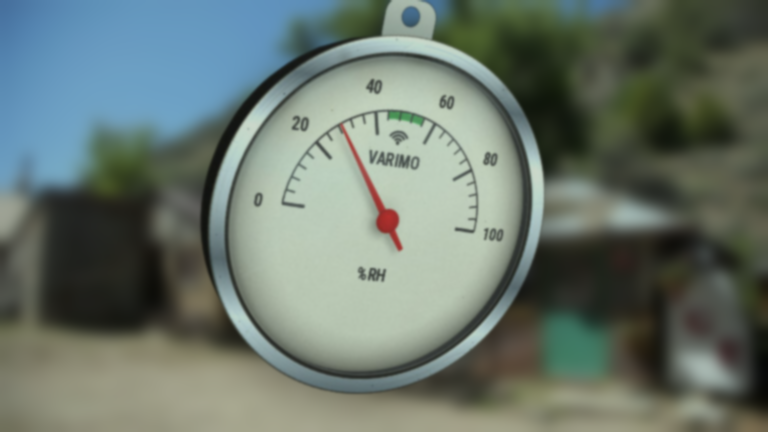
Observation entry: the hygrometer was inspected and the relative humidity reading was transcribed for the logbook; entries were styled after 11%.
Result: 28%
